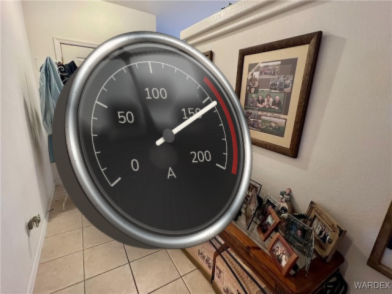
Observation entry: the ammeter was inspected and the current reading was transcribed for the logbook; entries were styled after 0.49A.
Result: 155A
